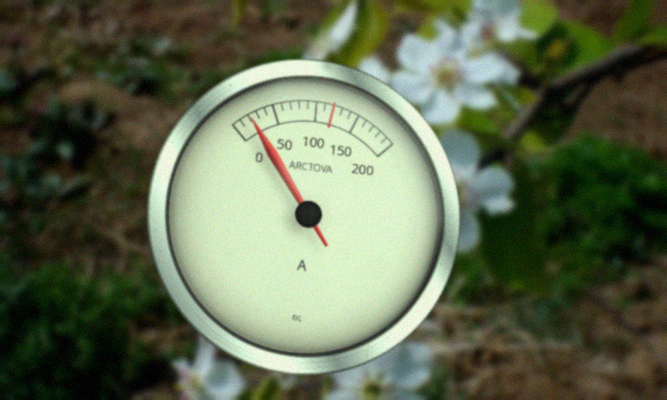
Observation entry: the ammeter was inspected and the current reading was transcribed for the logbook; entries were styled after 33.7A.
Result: 20A
